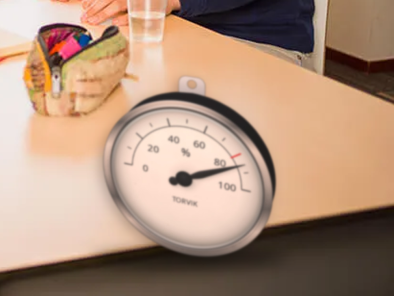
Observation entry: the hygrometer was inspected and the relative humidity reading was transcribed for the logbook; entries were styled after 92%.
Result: 85%
